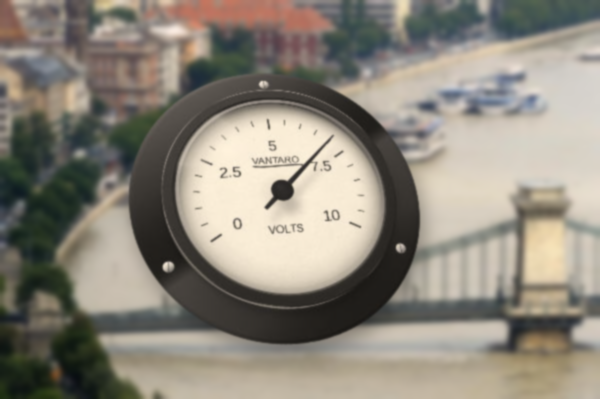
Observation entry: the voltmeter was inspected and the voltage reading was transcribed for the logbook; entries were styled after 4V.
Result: 7V
